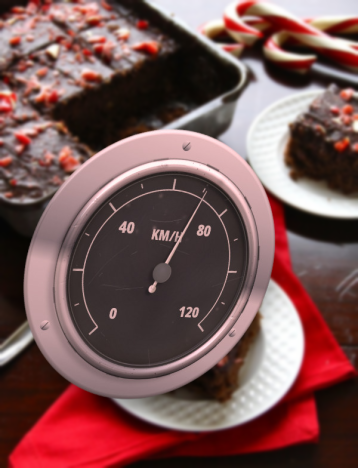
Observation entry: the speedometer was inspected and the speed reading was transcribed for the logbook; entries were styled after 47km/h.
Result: 70km/h
